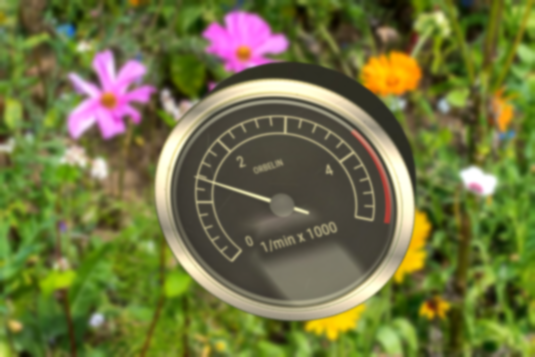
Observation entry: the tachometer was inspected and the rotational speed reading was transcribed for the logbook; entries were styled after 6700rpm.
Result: 1400rpm
